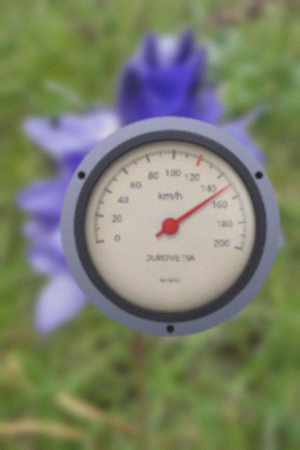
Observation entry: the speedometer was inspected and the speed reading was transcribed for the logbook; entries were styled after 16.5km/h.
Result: 150km/h
